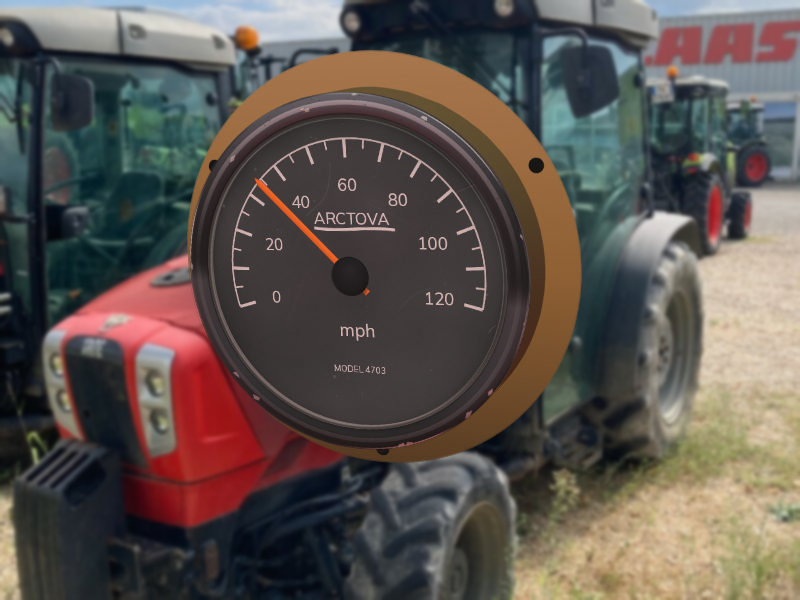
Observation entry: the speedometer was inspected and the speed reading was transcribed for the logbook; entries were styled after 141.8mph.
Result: 35mph
